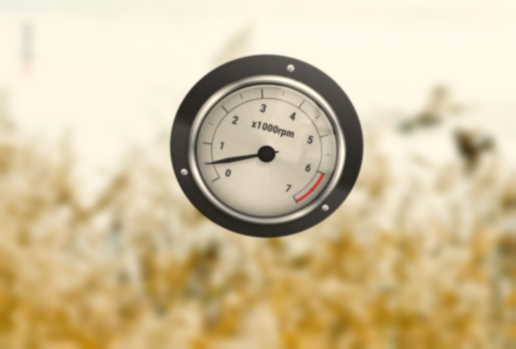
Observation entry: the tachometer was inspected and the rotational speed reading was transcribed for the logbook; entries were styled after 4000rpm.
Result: 500rpm
